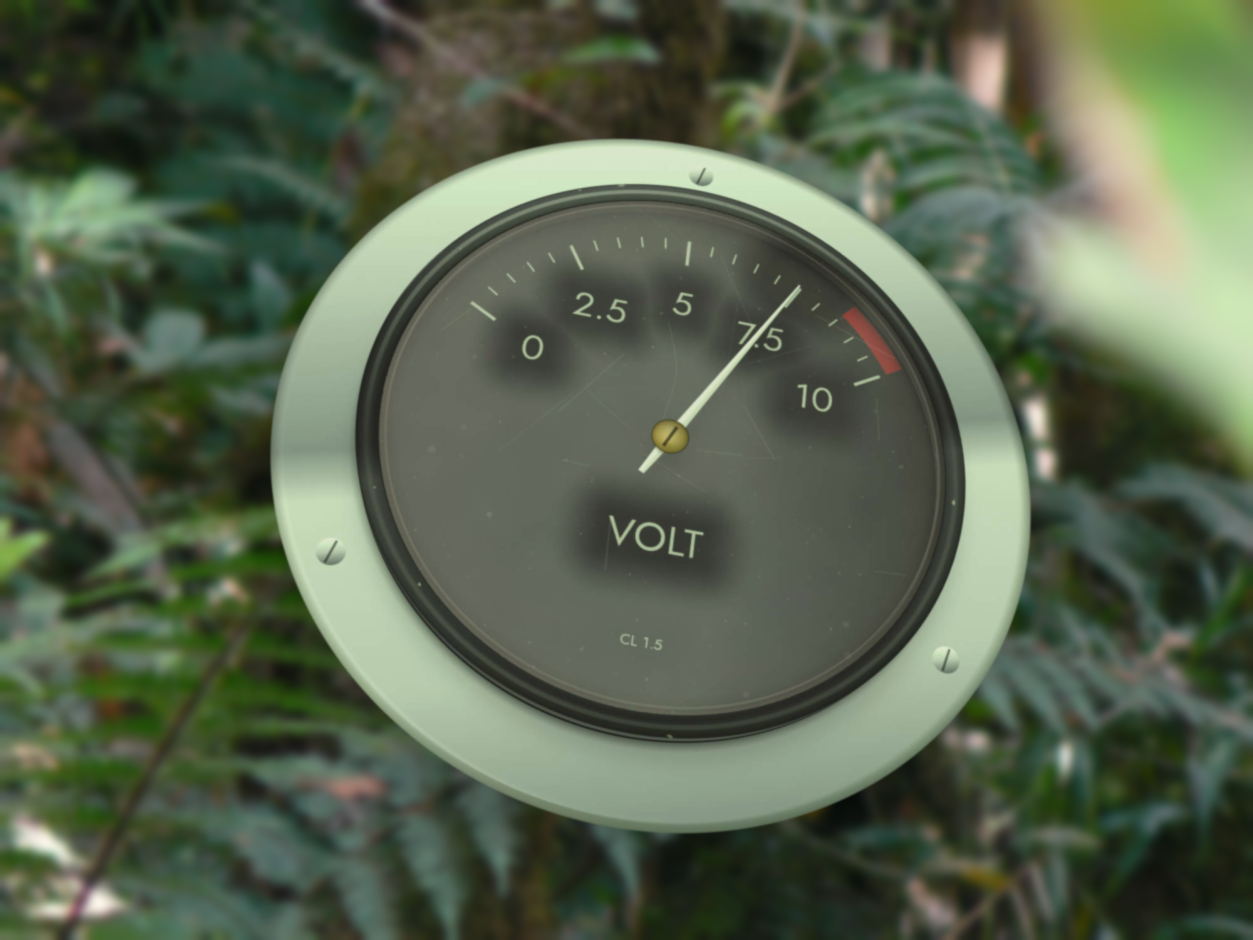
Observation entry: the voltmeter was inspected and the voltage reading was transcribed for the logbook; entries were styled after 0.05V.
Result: 7.5V
